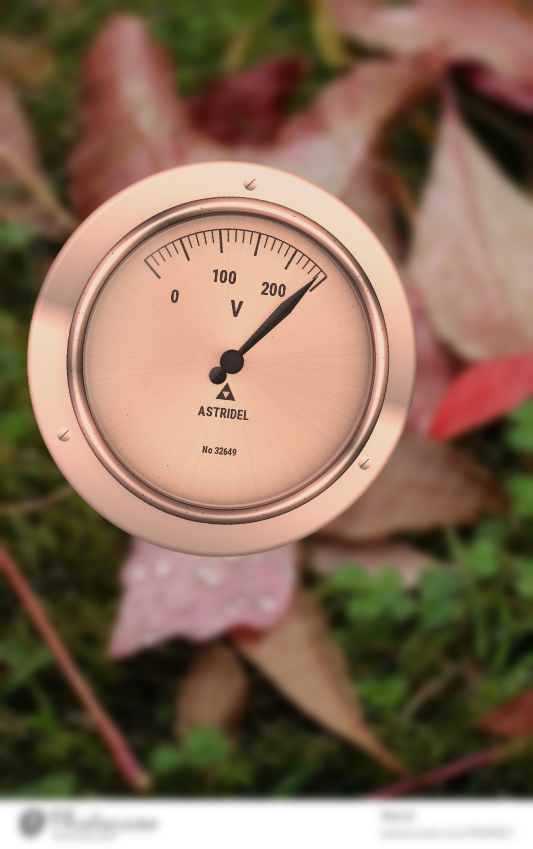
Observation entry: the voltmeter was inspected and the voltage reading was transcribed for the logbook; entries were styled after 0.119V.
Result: 240V
